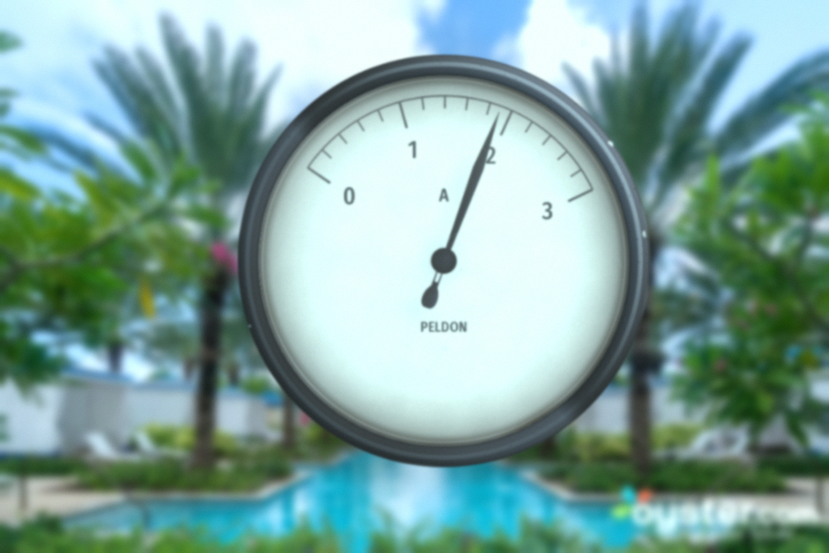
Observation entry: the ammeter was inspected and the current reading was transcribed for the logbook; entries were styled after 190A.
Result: 1.9A
